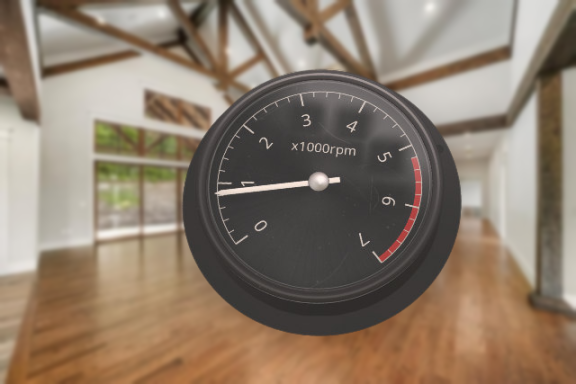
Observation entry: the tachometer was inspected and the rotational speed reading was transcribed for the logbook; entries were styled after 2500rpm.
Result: 800rpm
